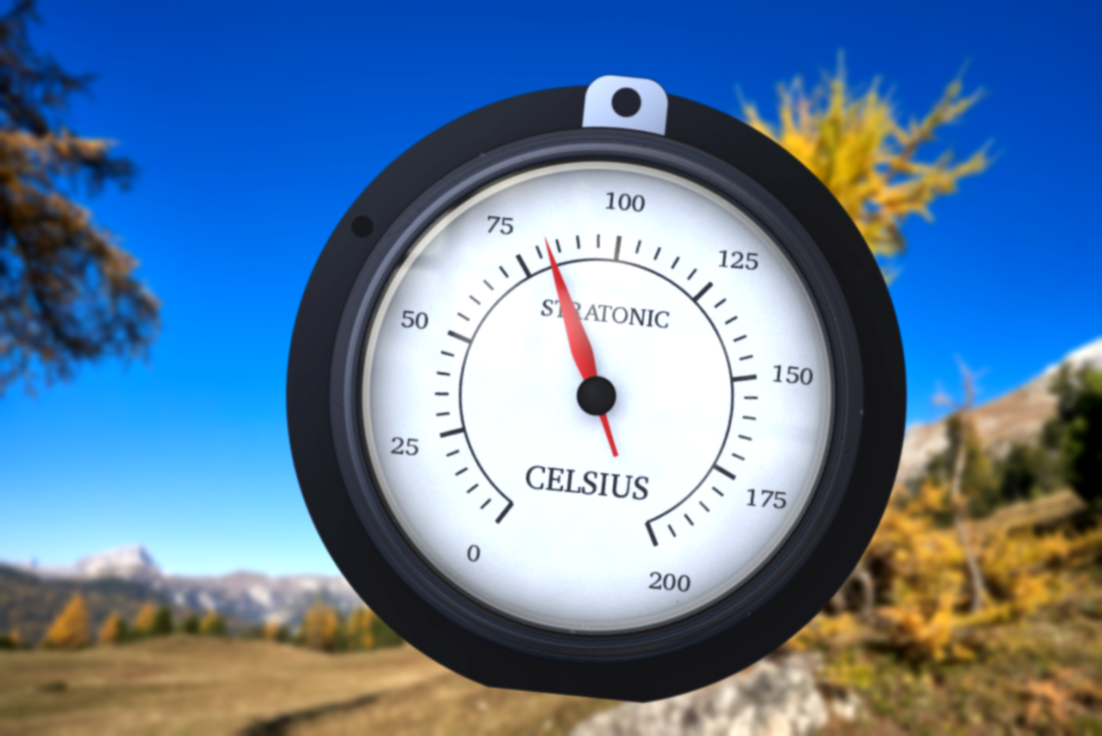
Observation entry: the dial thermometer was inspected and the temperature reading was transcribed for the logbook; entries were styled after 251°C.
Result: 82.5°C
